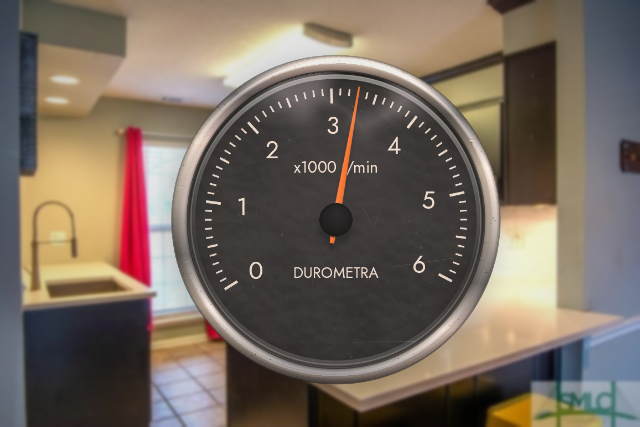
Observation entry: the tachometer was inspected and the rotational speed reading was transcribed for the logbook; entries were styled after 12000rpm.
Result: 3300rpm
